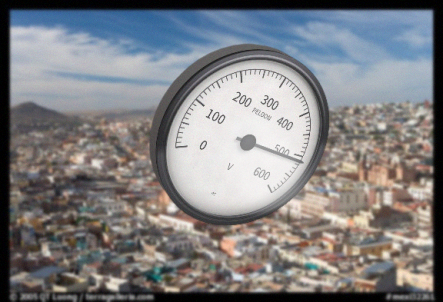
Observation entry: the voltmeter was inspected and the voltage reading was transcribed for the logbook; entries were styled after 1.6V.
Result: 510V
